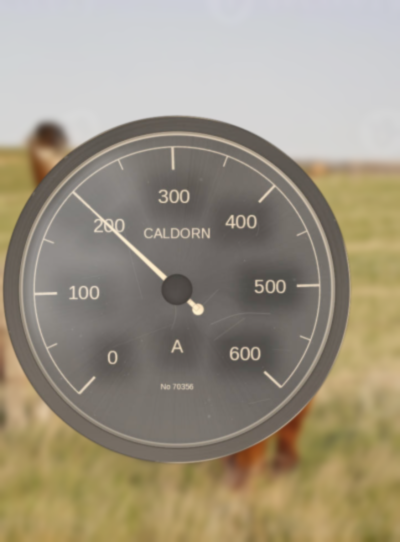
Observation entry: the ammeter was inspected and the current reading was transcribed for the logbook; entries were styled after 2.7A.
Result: 200A
